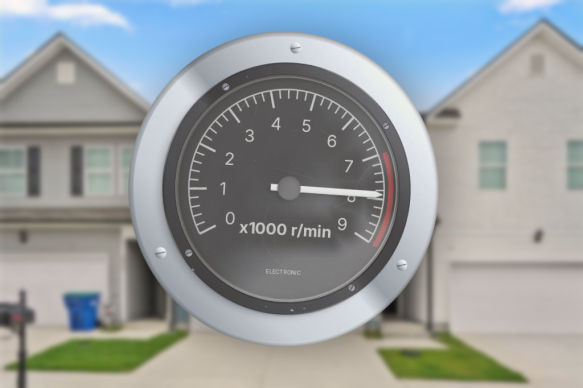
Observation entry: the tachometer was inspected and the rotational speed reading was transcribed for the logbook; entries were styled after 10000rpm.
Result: 7900rpm
